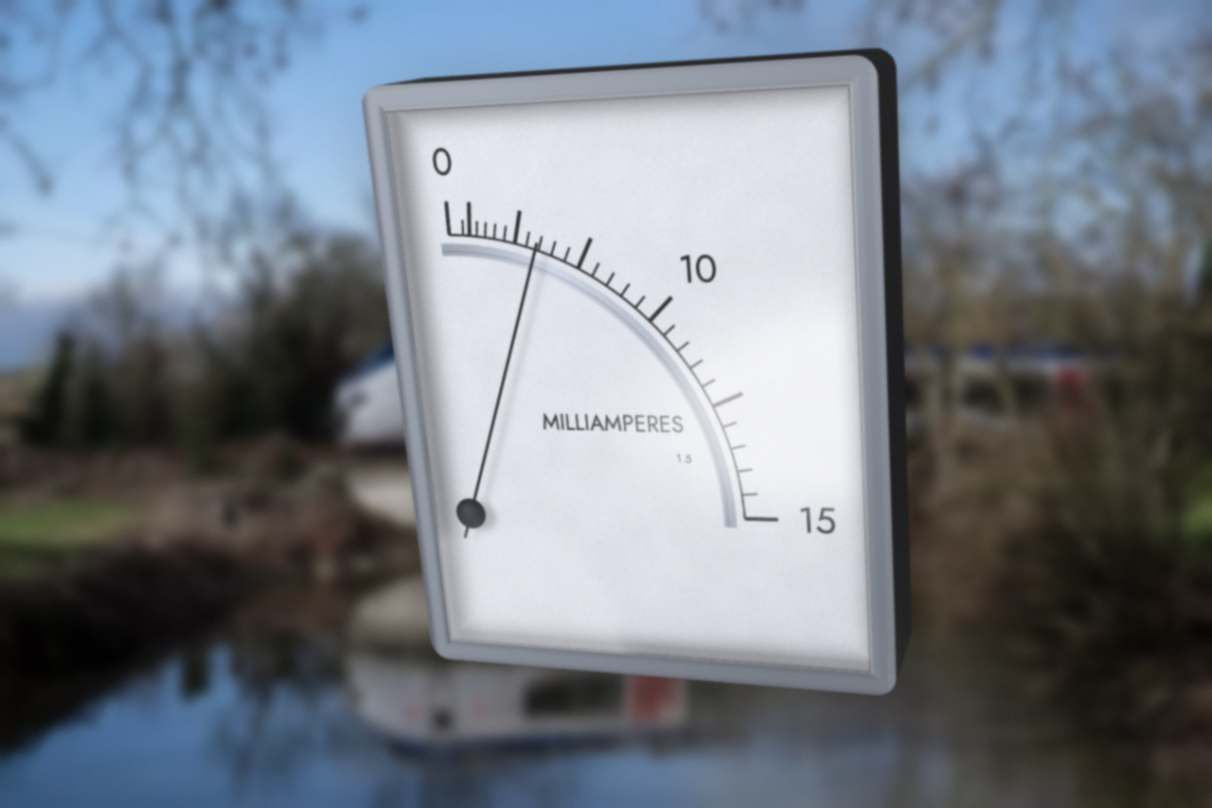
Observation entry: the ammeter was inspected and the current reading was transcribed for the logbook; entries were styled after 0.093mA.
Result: 6mA
